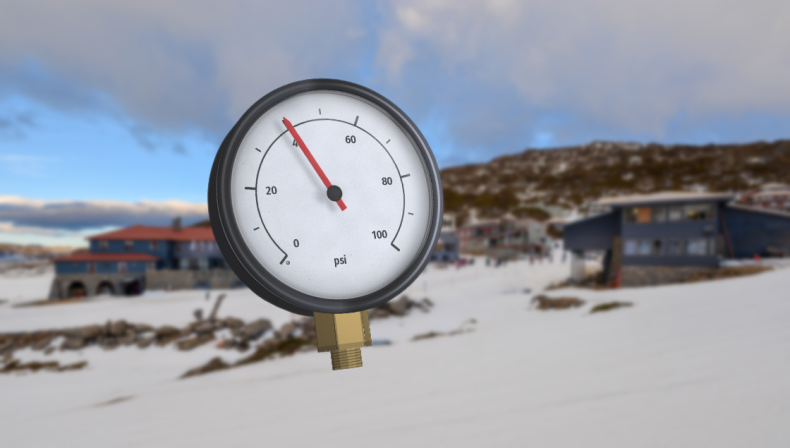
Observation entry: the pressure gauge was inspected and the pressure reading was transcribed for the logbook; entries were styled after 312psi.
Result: 40psi
